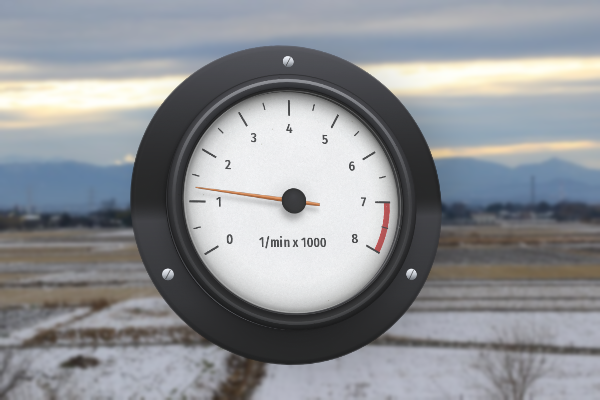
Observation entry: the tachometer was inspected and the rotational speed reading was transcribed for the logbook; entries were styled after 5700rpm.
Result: 1250rpm
